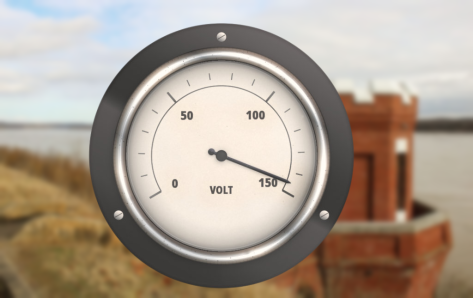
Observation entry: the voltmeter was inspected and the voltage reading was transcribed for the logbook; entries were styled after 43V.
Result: 145V
